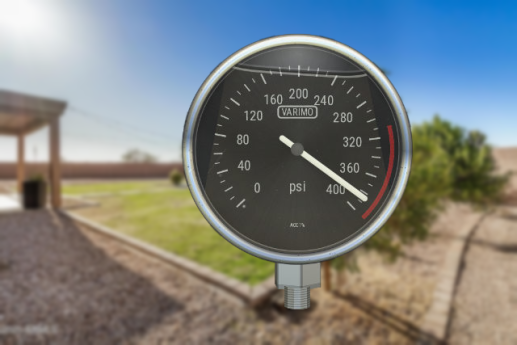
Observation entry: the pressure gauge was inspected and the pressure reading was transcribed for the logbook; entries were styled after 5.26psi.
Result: 385psi
